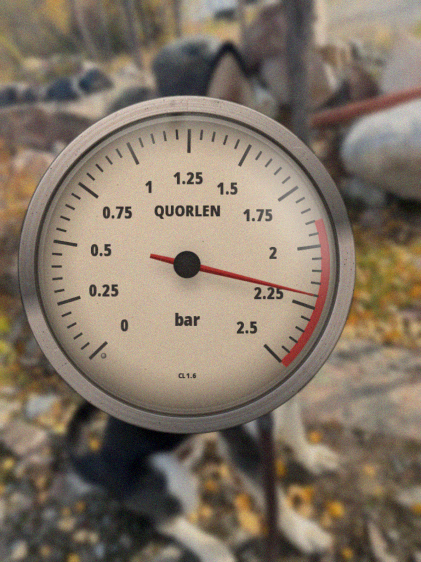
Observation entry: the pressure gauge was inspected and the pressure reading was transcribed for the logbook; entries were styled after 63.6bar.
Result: 2.2bar
